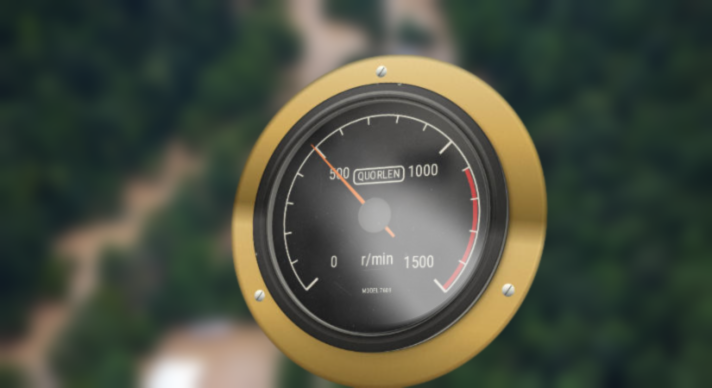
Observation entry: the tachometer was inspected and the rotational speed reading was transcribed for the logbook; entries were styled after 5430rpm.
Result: 500rpm
